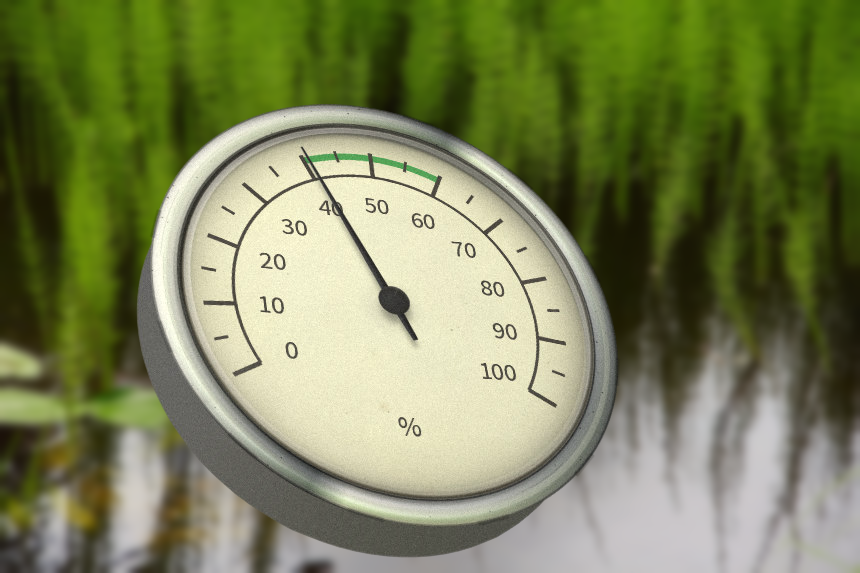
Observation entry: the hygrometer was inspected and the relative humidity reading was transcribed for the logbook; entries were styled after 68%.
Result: 40%
